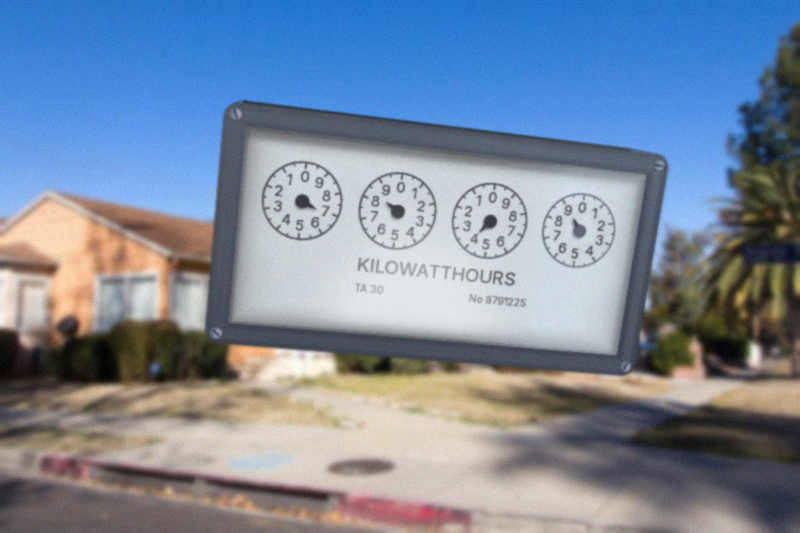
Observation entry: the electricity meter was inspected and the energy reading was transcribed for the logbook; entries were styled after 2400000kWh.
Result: 6839kWh
